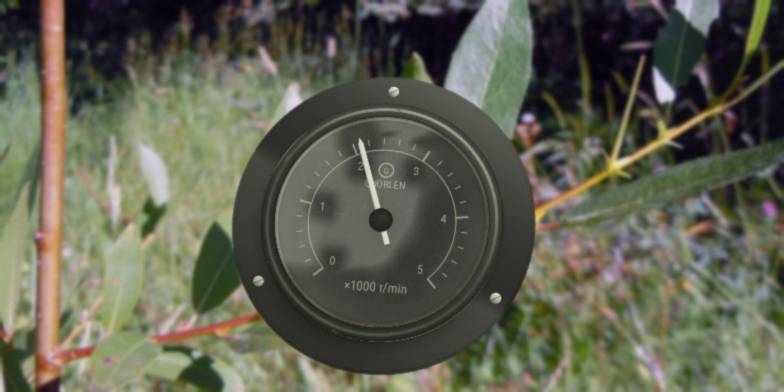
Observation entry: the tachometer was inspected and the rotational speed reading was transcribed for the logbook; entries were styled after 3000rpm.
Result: 2100rpm
